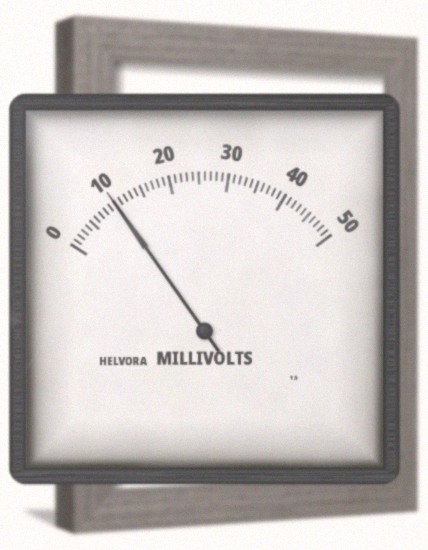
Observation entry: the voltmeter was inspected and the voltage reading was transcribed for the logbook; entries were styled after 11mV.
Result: 10mV
